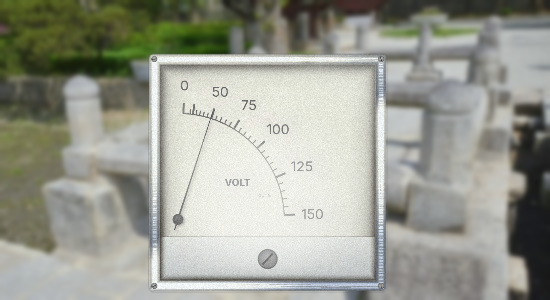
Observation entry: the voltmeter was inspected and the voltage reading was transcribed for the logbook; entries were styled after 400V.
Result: 50V
